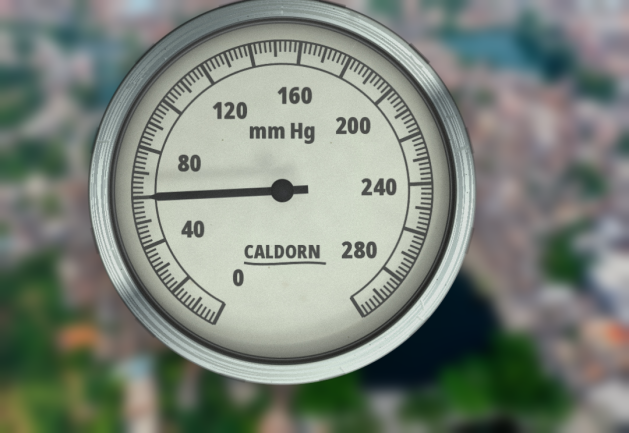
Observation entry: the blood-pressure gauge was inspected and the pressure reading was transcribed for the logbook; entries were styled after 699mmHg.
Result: 60mmHg
